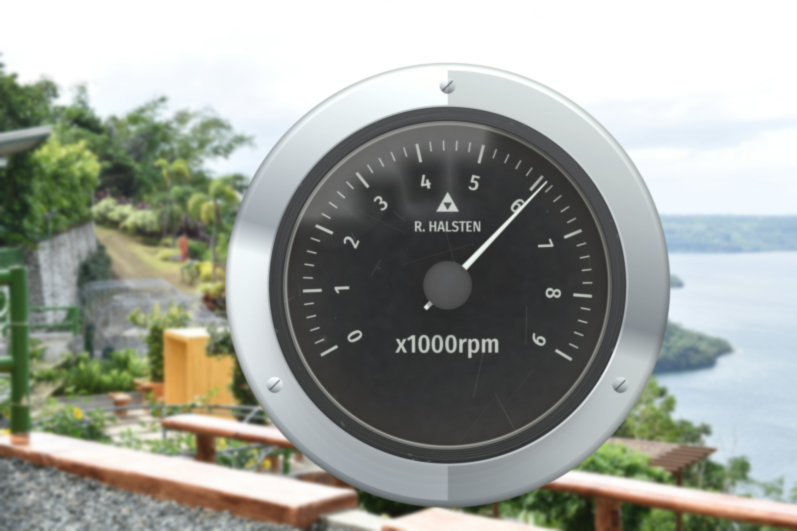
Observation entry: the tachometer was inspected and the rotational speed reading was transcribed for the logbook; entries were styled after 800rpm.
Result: 6100rpm
